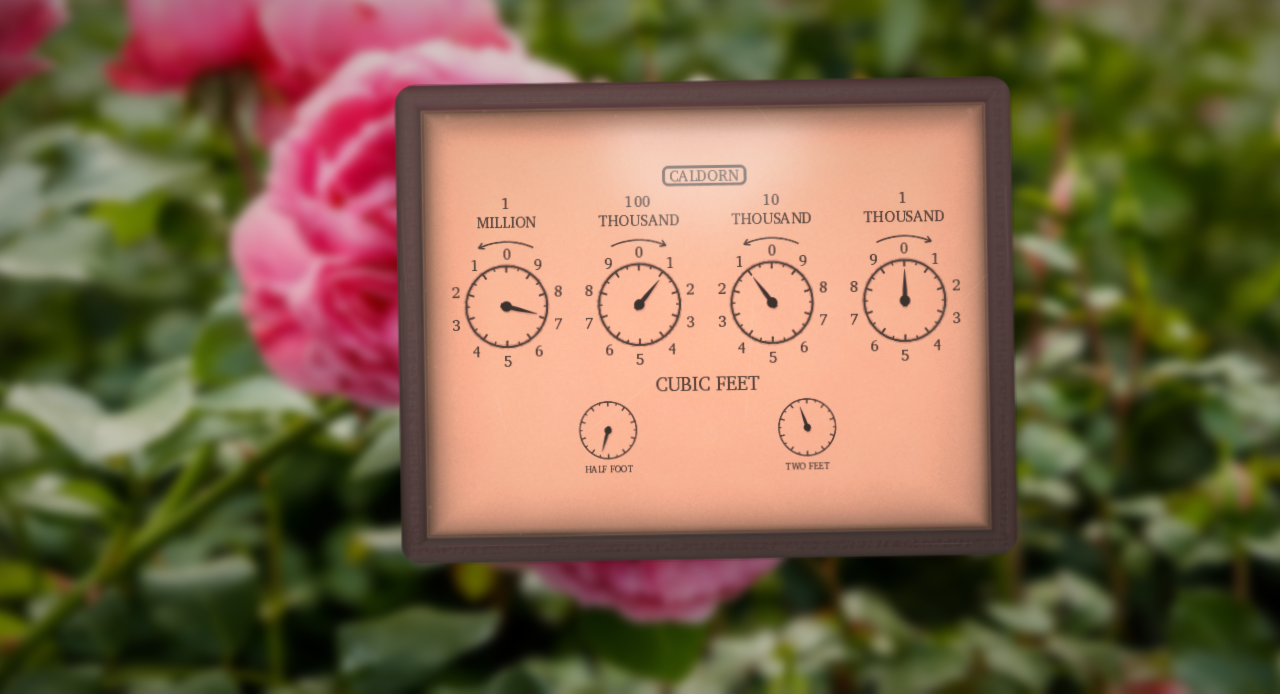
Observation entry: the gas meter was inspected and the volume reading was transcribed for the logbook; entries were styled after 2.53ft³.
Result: 711000ft³
